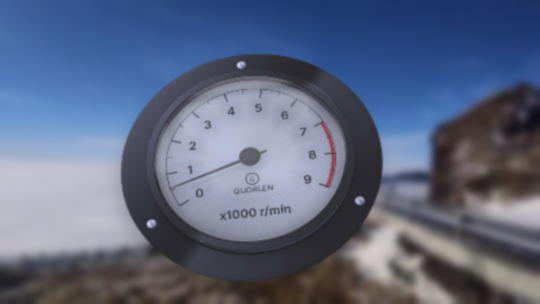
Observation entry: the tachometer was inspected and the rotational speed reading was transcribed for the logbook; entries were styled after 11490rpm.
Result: 500rpm
